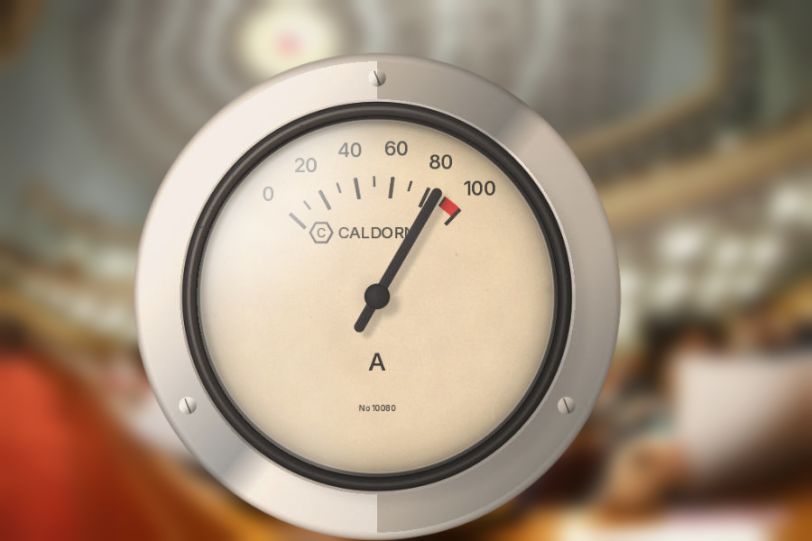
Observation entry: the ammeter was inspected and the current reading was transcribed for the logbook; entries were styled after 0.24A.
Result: 85A
